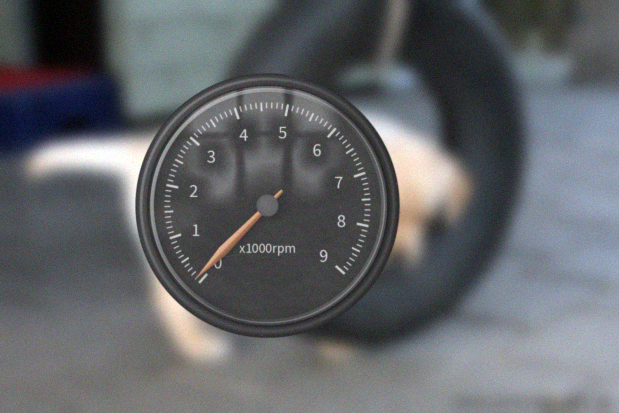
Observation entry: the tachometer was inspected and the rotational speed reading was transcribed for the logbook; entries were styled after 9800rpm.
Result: 100rpm
